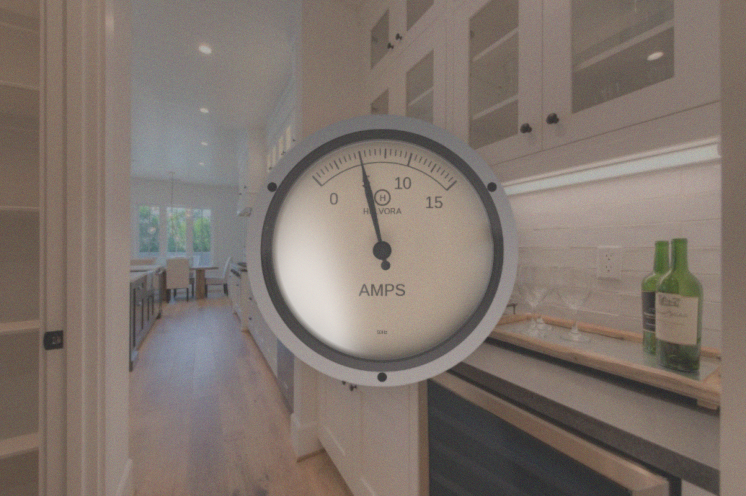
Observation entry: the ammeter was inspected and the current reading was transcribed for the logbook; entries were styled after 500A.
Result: 5A
